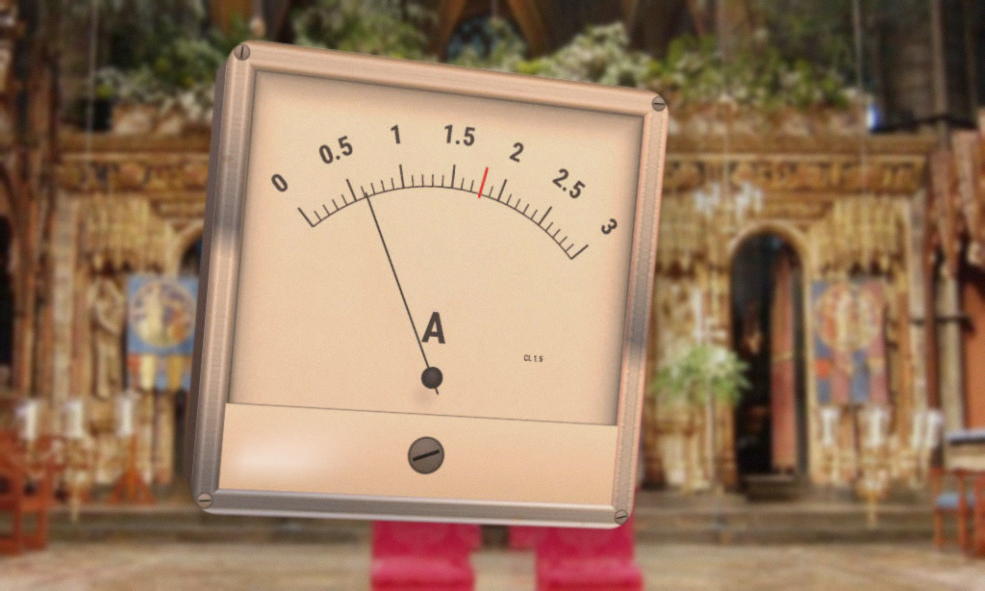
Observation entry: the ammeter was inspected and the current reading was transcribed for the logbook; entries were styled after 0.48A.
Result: 0.6A
